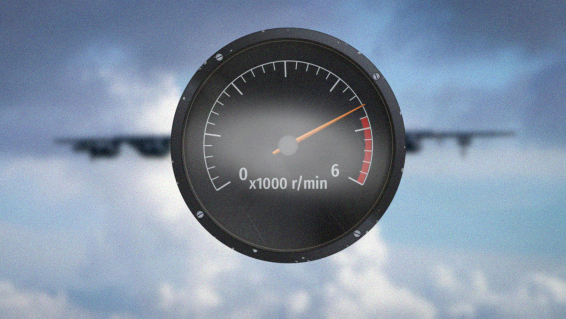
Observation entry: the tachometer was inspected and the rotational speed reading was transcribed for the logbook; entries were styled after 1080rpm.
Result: 4600rpm
